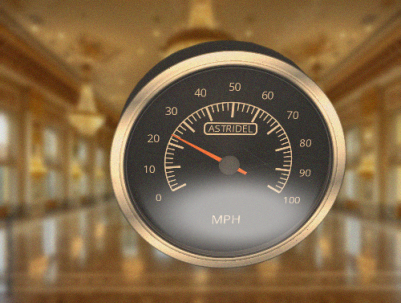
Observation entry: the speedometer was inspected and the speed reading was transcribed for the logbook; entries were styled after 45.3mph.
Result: 24mph
